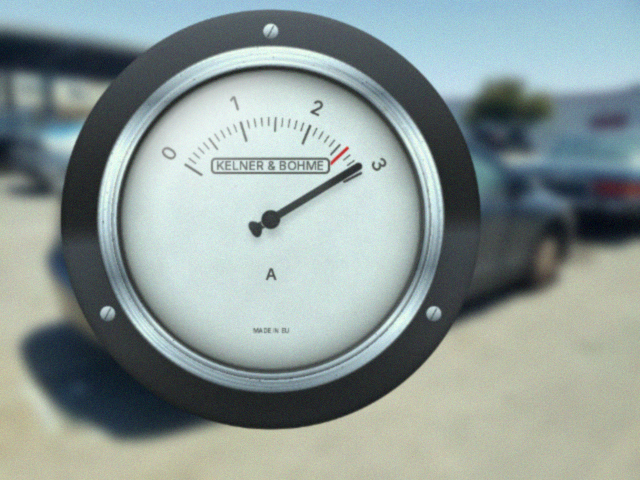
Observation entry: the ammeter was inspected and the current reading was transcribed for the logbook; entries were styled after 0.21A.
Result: 2.9A
